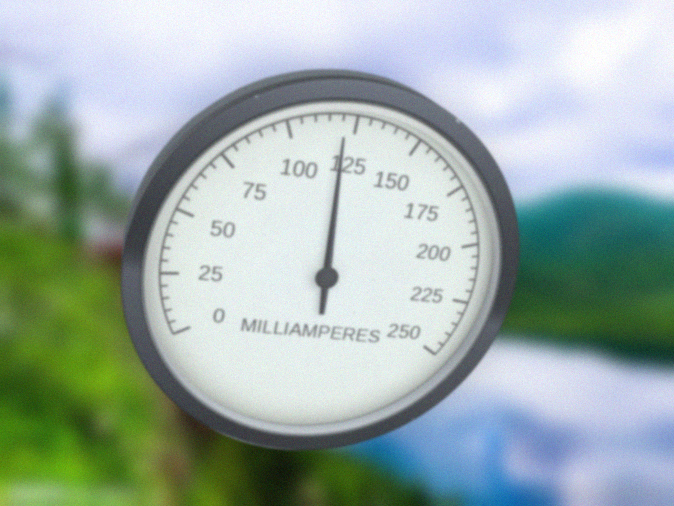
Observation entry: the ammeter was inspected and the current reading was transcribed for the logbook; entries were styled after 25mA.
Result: 120mA
